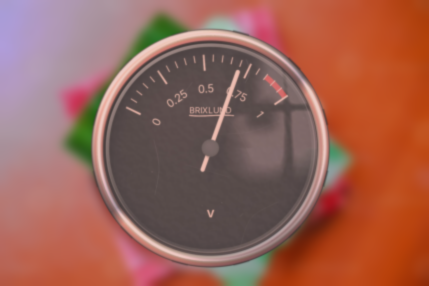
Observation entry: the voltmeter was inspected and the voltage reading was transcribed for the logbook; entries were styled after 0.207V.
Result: 0.7V
